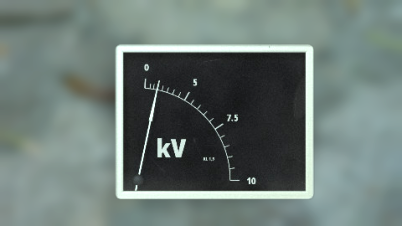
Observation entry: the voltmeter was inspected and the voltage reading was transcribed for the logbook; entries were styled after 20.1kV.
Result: 2.5kV
